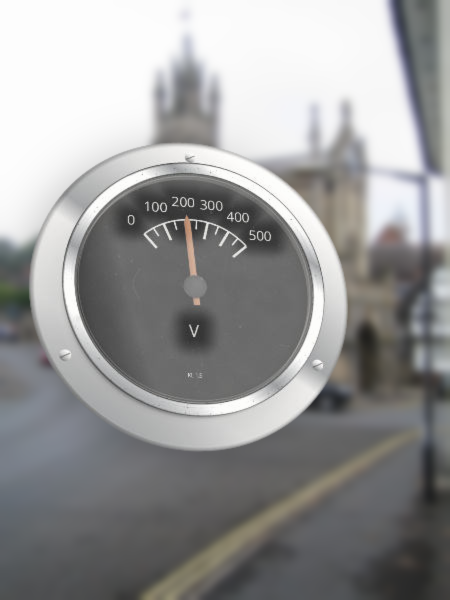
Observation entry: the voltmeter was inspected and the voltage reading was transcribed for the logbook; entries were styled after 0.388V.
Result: 200V
